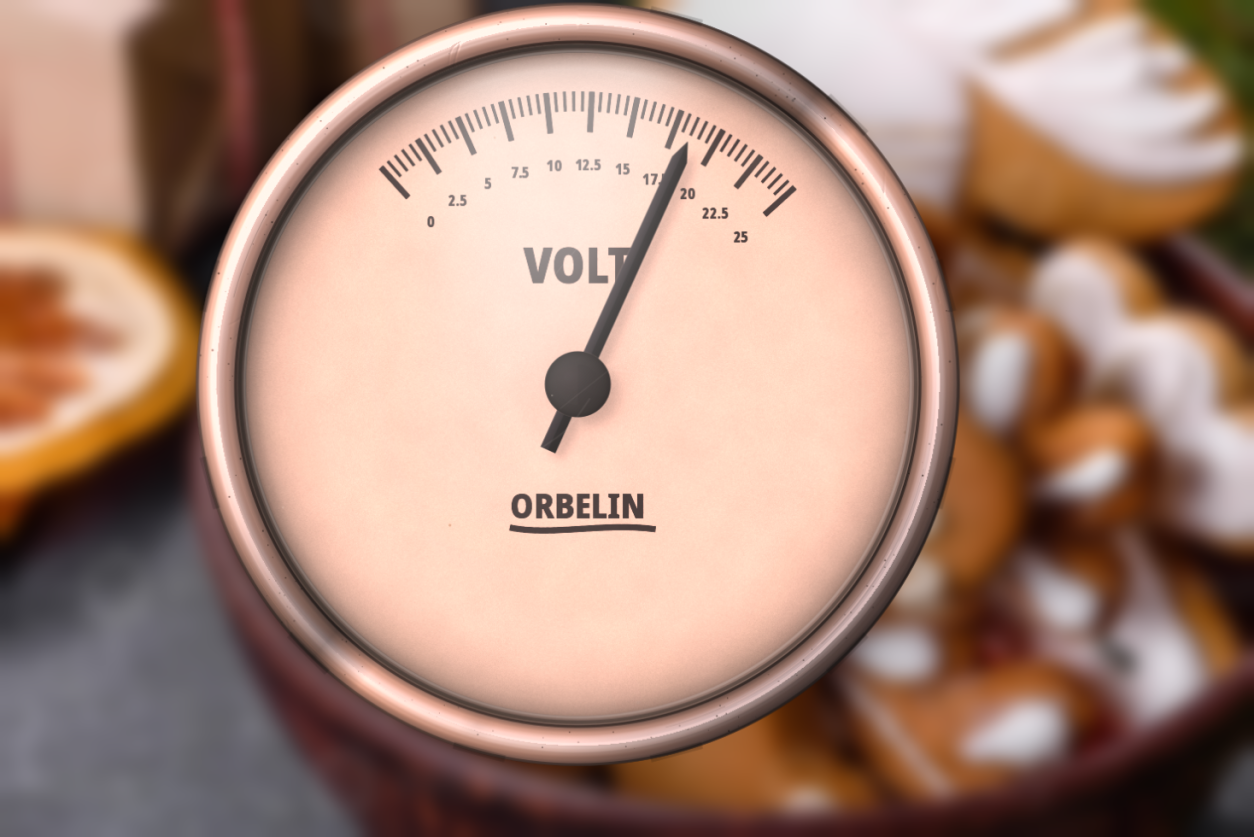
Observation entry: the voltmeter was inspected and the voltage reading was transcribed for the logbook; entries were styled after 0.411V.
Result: 18.5V
